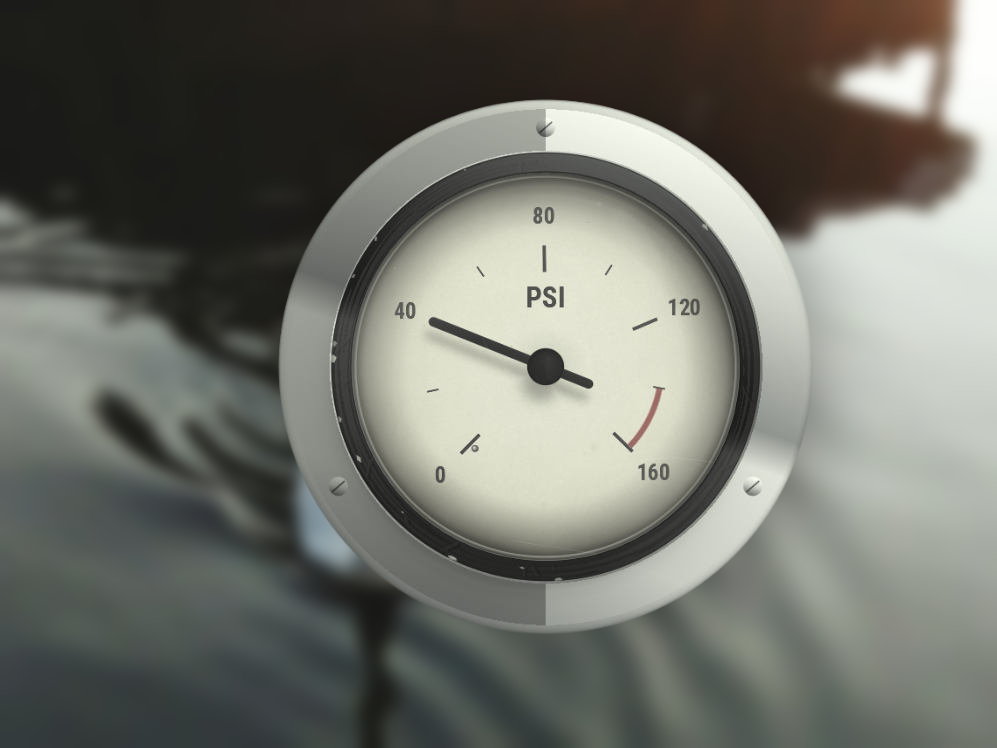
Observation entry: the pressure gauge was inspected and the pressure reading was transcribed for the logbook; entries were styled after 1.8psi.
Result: 40psi
